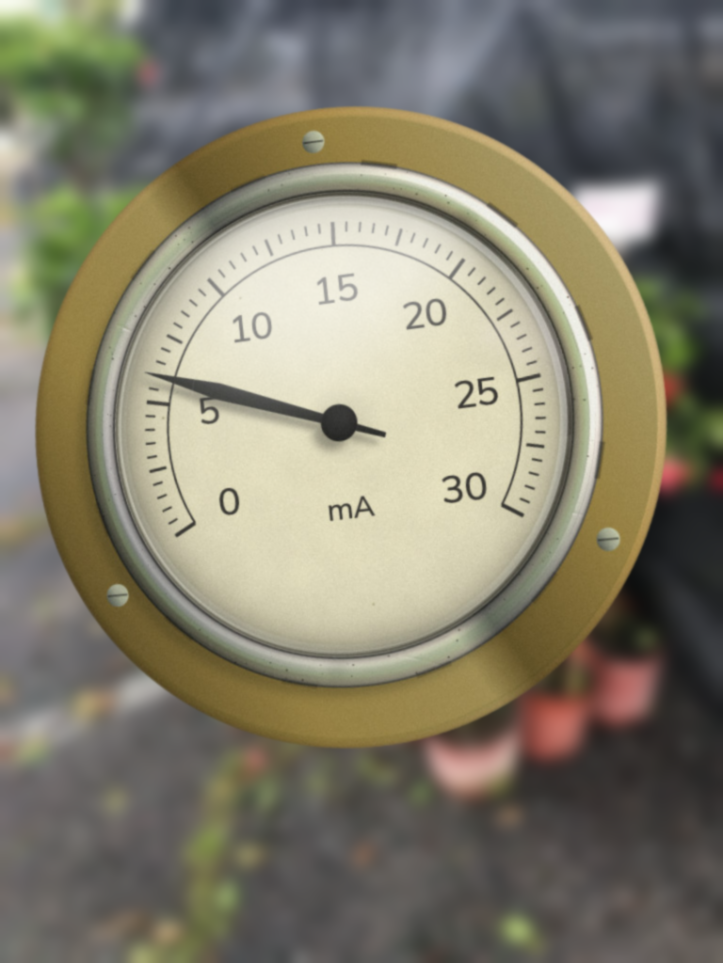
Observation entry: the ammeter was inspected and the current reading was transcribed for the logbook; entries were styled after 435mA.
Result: 6mA
